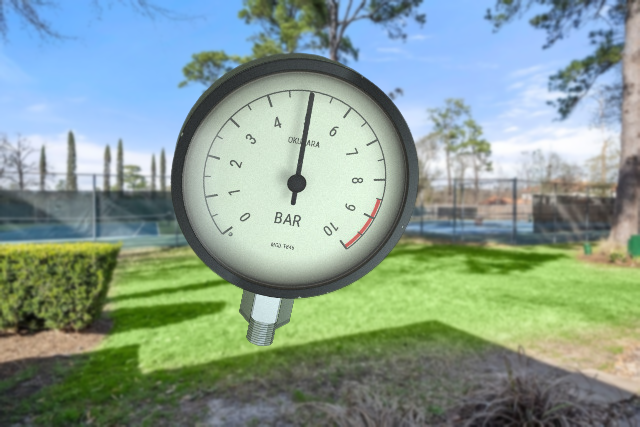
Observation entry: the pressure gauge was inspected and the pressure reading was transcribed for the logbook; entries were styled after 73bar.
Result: 5bar
